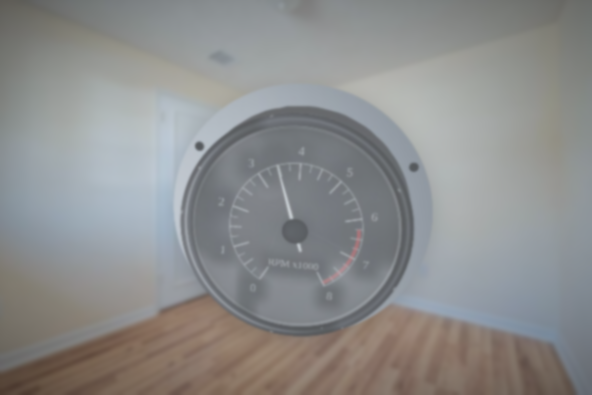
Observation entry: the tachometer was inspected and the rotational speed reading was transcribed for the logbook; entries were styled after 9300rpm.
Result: 3500rpm
